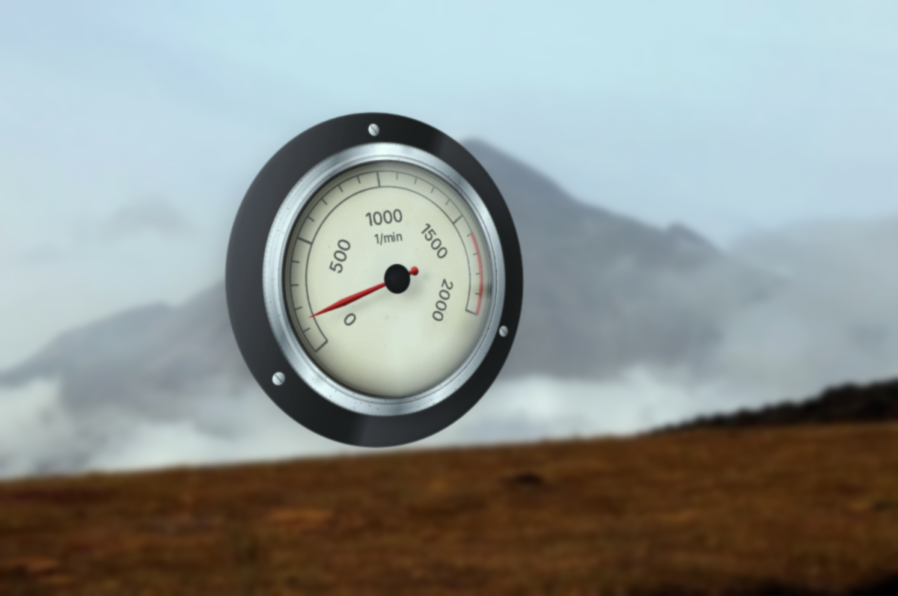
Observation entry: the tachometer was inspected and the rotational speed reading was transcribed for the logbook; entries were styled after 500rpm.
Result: 150rpm
